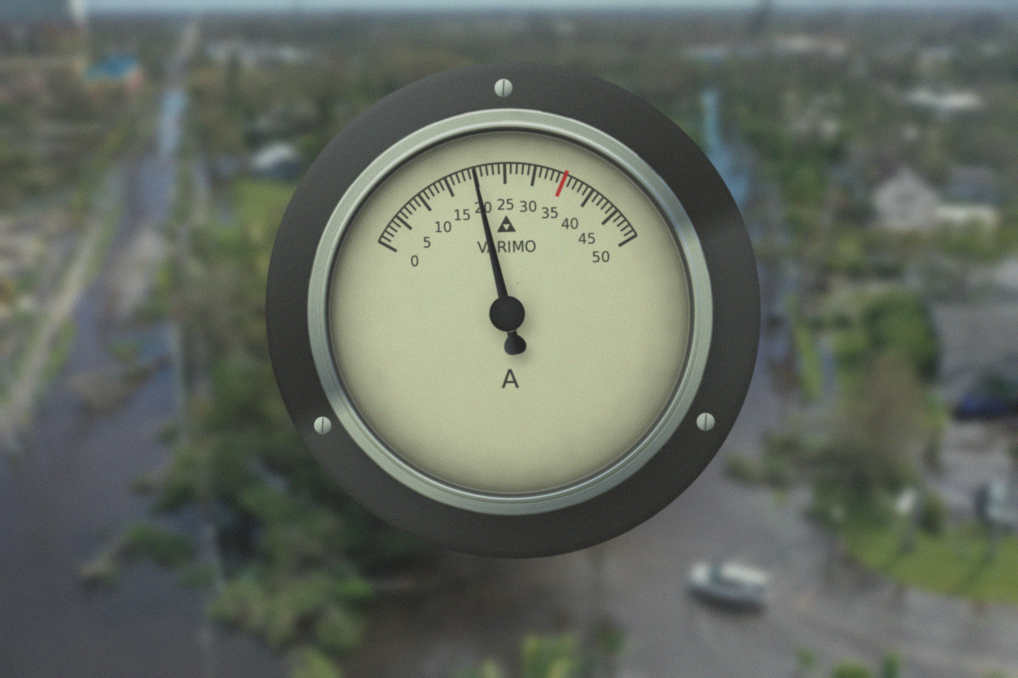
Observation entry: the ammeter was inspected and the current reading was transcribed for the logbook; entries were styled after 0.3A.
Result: 20A
